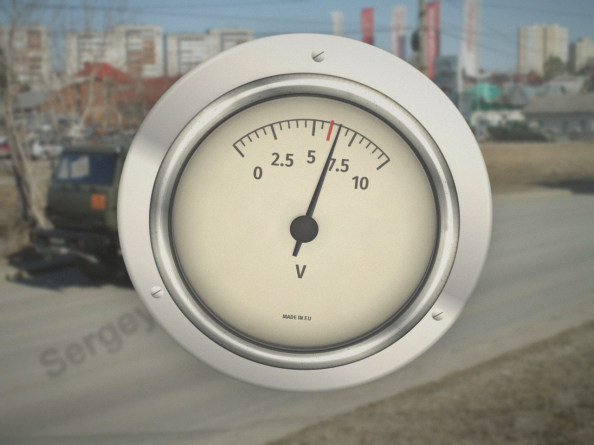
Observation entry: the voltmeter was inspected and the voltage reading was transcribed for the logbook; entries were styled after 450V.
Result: 6.5V
